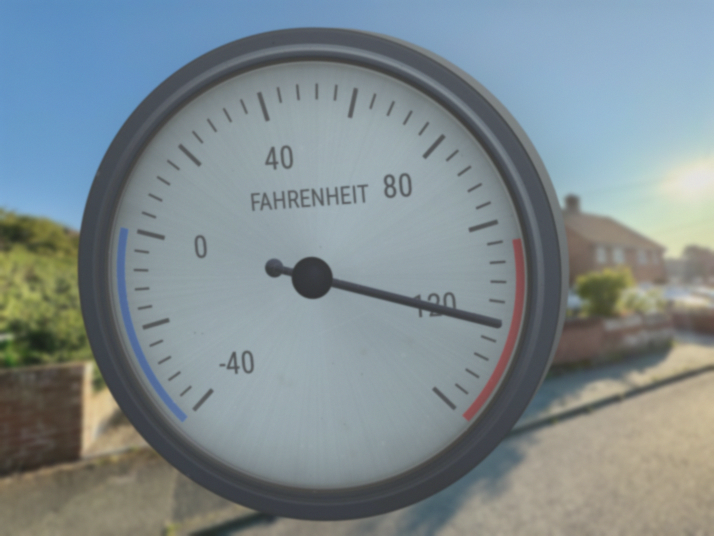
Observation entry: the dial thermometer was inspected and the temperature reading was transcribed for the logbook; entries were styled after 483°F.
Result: 120°F
